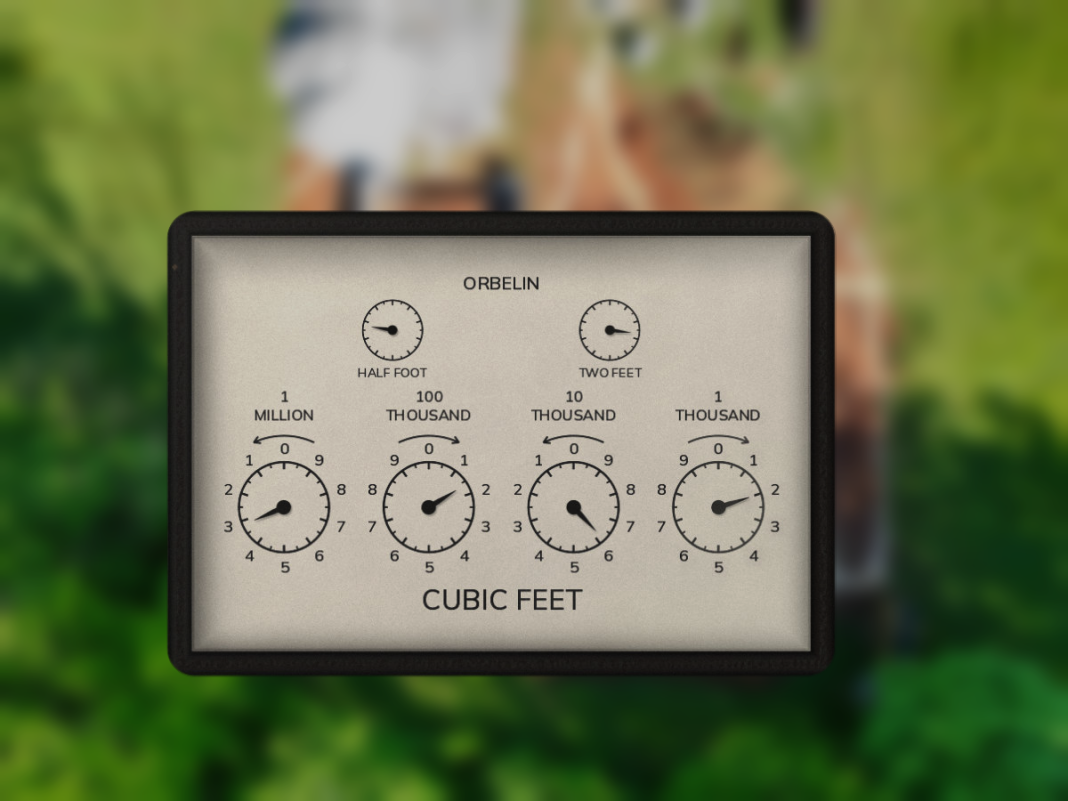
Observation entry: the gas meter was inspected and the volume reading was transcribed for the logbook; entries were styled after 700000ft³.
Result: 316200ft³
